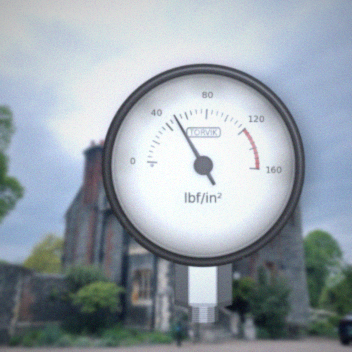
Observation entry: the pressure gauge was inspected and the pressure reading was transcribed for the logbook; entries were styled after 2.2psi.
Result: 50psi
